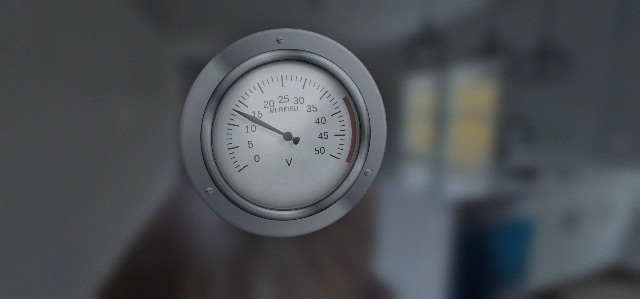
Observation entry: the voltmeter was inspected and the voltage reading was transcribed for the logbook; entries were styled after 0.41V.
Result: 13V
